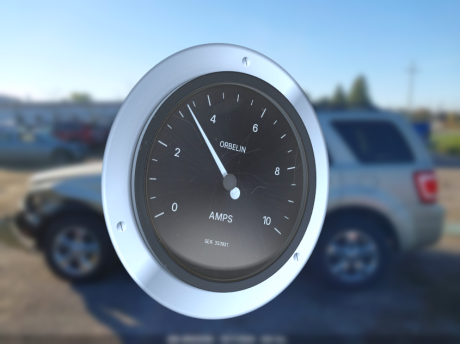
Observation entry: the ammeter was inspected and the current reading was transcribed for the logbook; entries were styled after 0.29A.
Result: 3.25A
